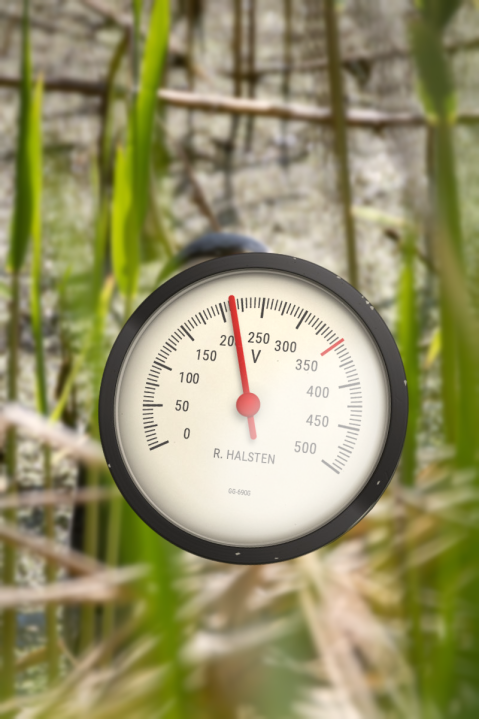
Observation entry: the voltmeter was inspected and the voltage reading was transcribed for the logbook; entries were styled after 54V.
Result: 215V
